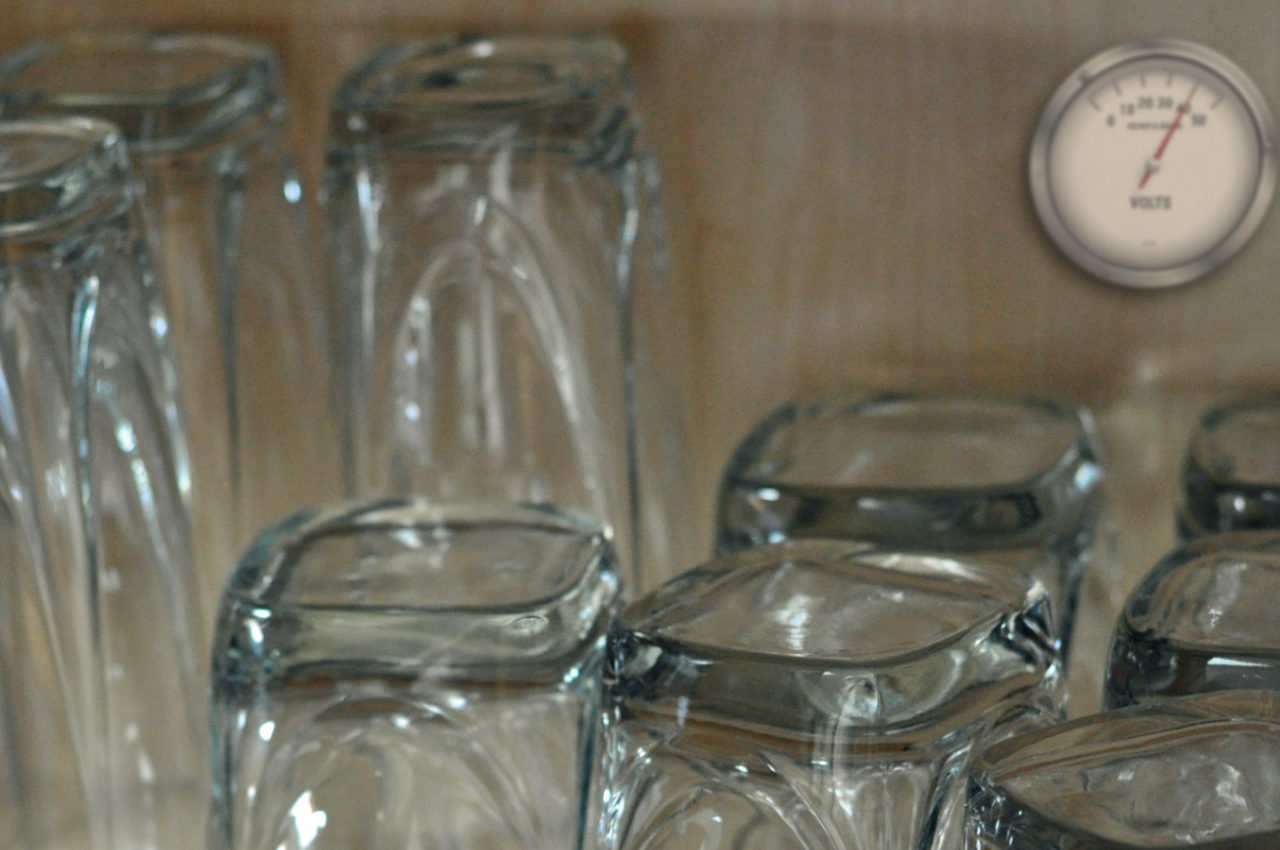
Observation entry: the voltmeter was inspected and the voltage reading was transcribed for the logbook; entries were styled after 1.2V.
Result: 40V
